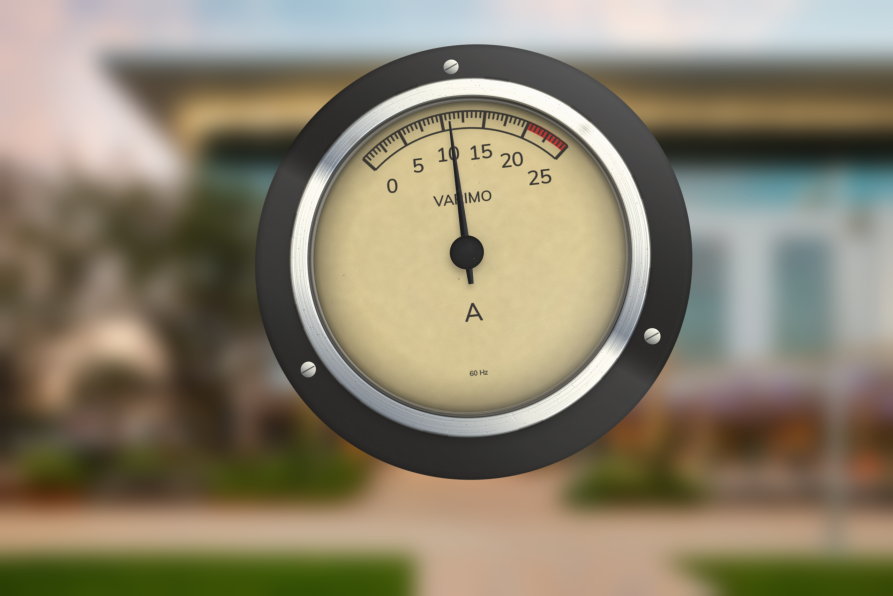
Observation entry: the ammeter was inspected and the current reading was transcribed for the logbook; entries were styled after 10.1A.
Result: 11A
